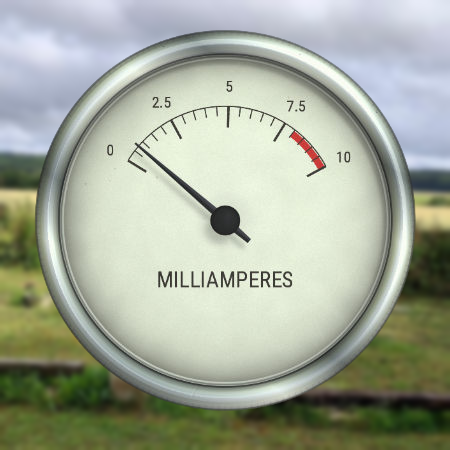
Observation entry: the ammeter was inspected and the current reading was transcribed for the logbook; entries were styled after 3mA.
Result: 0.75mA
